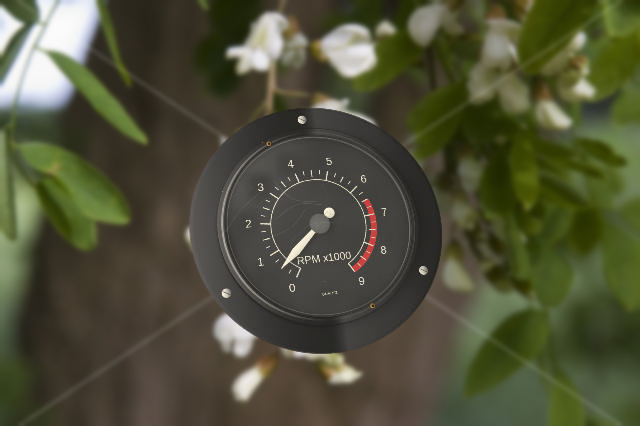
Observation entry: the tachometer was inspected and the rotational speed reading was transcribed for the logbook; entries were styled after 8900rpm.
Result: 500rpm
